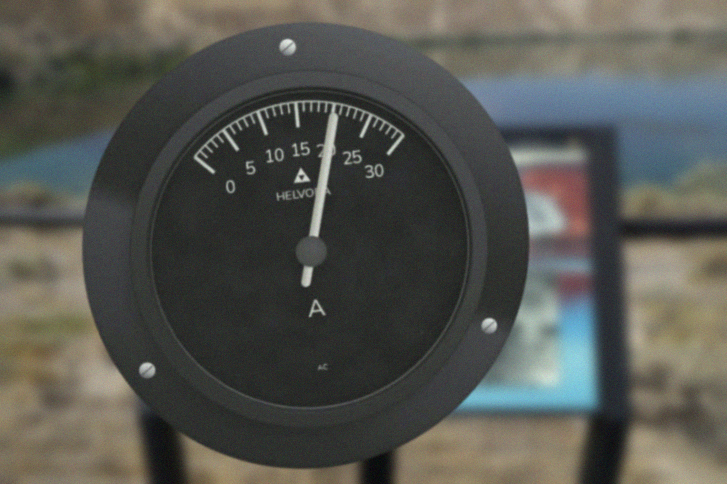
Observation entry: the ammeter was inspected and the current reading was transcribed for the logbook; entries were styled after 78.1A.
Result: 20A
